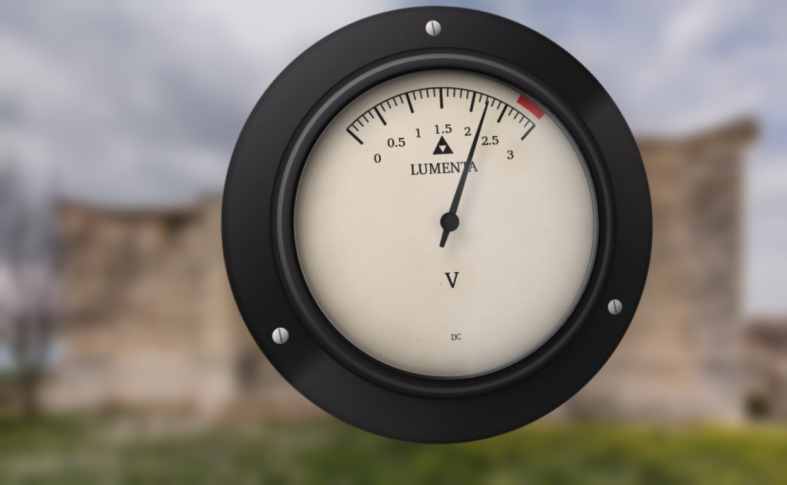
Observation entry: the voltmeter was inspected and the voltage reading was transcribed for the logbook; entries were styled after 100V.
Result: 2.2V
